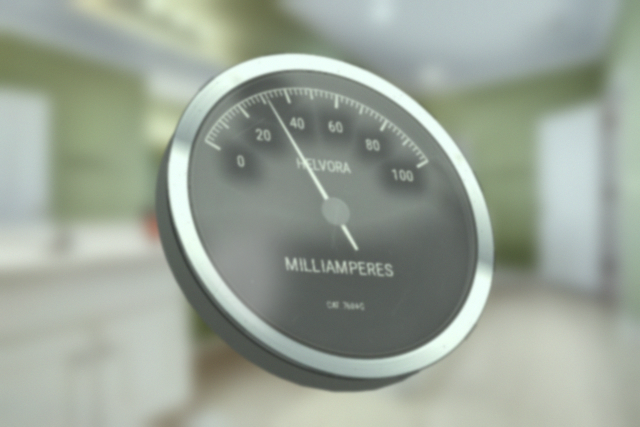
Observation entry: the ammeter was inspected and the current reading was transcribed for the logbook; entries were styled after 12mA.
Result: 30mA
